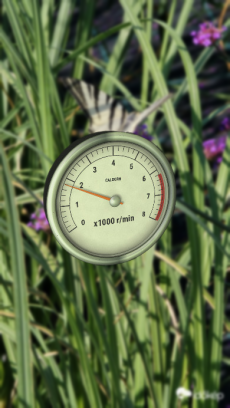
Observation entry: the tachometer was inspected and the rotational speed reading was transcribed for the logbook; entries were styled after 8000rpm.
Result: 1800rpm
